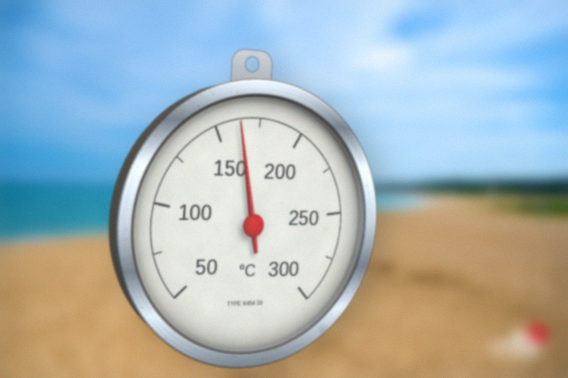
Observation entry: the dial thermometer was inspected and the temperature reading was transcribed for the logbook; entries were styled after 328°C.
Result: 162.5°C
